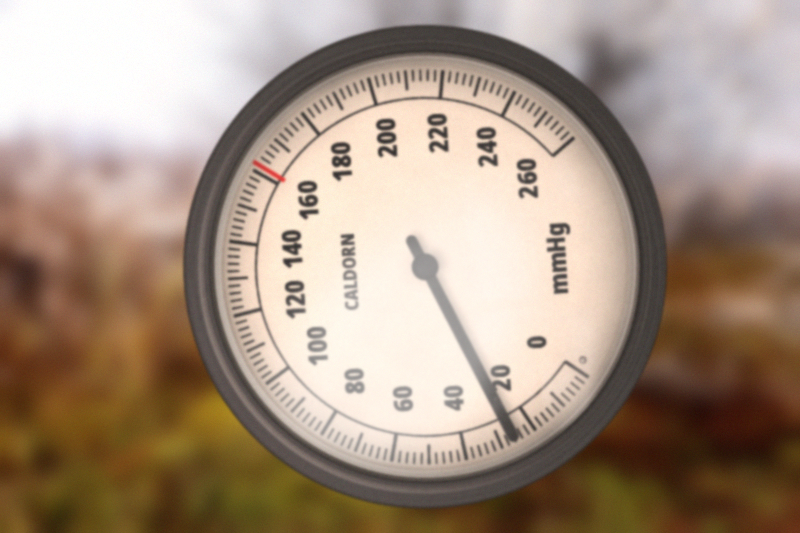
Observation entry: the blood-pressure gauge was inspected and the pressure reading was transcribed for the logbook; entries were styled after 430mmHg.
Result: 26mmHg
